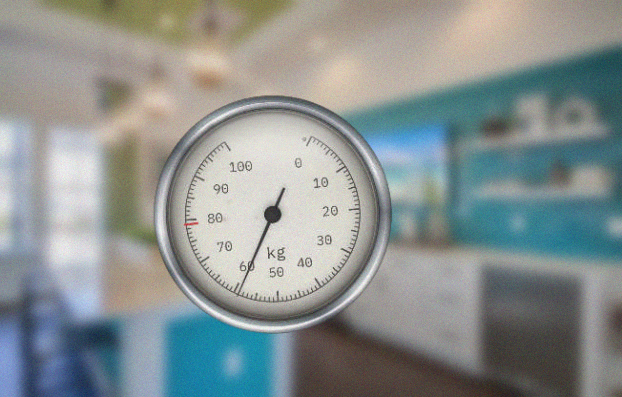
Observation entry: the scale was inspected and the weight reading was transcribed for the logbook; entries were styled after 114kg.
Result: 59kg
